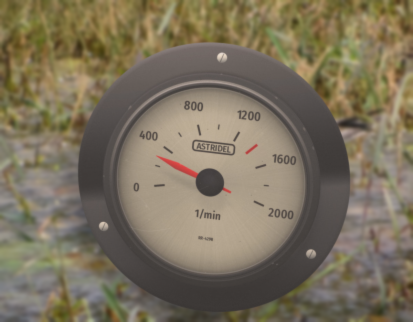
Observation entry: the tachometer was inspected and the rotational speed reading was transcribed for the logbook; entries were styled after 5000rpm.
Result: 300rpm
